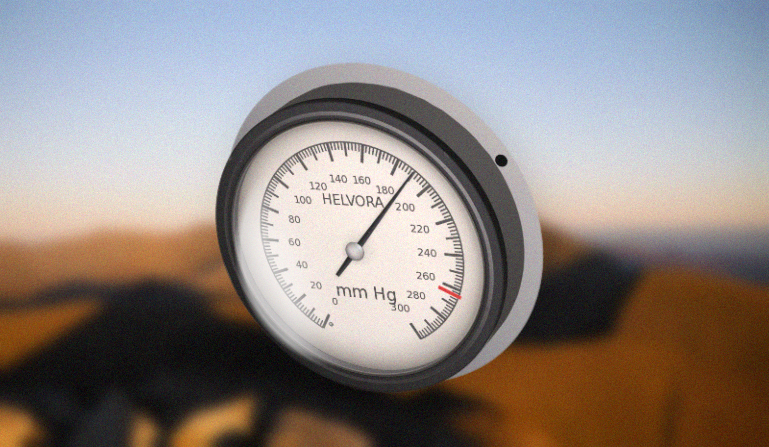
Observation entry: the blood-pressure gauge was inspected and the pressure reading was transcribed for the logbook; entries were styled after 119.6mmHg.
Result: 190mmHg
